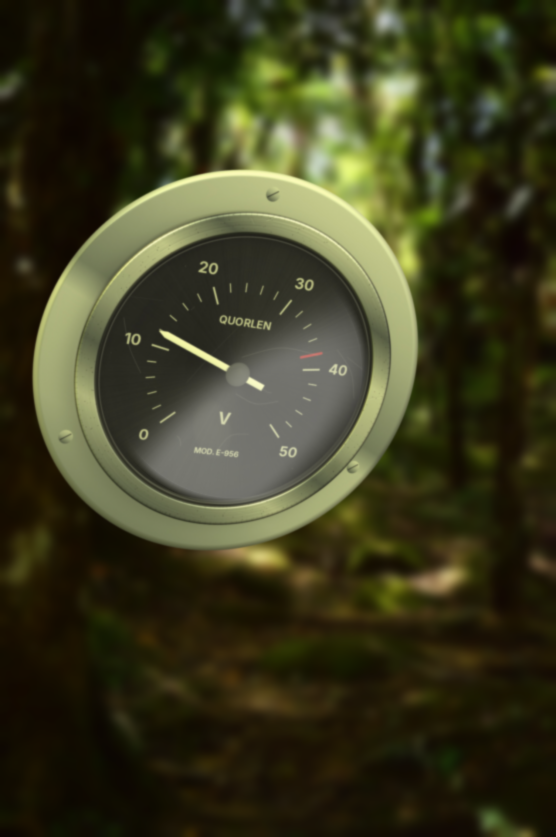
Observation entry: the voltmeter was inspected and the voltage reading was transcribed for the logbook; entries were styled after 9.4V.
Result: 12V
